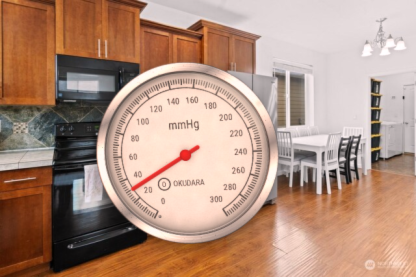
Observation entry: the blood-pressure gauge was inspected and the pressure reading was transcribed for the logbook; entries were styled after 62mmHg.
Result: 30mmHg
